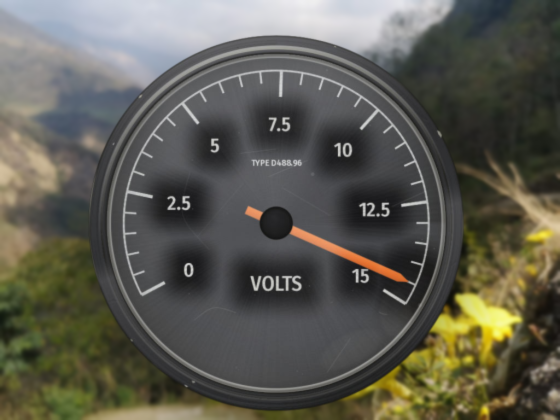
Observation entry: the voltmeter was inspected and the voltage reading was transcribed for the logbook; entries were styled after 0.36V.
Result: 14.5V
